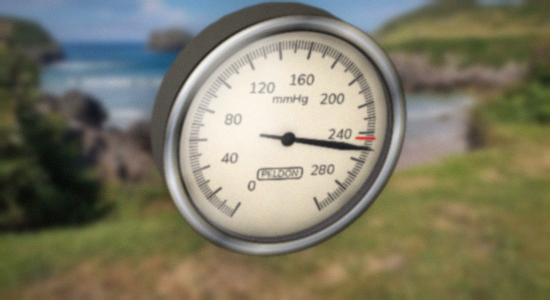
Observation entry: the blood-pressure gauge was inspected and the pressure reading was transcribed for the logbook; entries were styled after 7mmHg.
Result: 250mmHg
